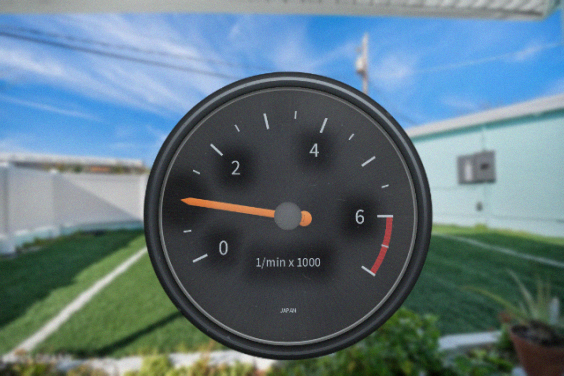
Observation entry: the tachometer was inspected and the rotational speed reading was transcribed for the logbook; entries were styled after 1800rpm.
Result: 1000rpm
